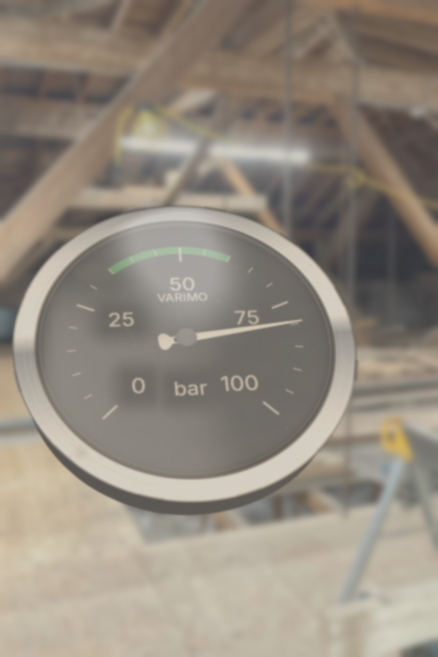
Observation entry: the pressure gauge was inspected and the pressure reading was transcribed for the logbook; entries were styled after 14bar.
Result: 80bar
